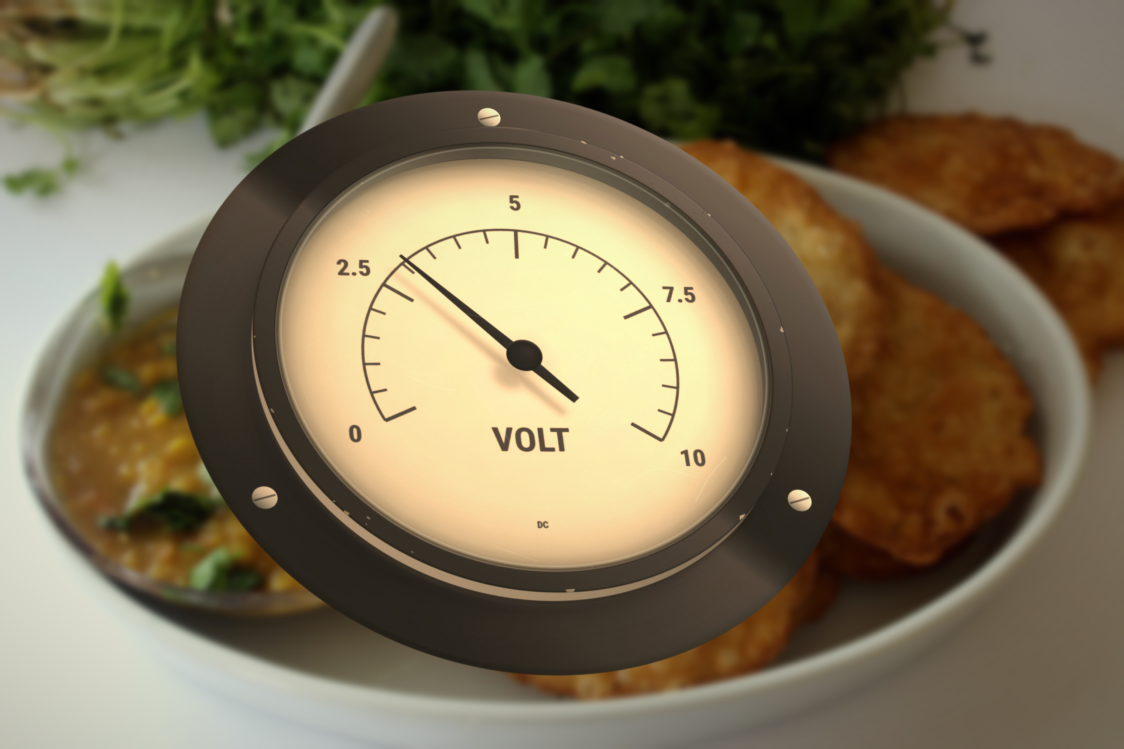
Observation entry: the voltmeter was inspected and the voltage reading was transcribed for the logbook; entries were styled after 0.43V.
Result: 3V
